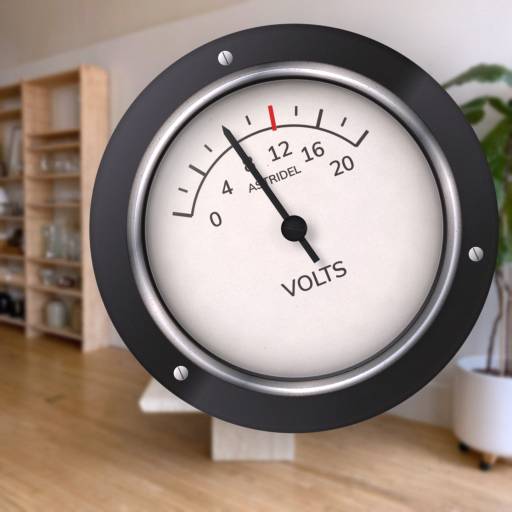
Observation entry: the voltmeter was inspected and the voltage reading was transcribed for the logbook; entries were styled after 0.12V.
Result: 8V
